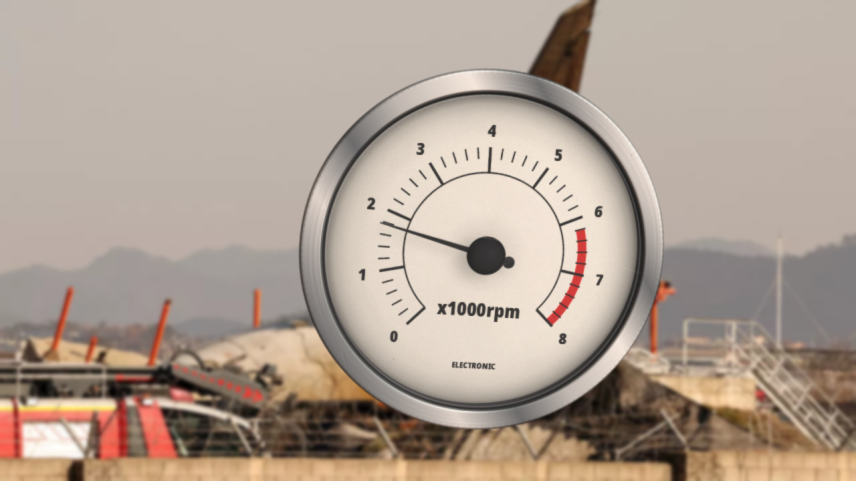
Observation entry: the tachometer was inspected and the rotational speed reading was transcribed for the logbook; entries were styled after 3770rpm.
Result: 1800rpm
